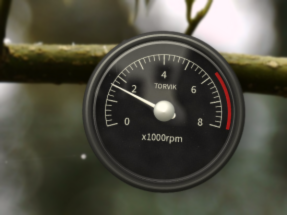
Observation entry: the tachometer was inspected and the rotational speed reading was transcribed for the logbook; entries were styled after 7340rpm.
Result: 1600rpm
